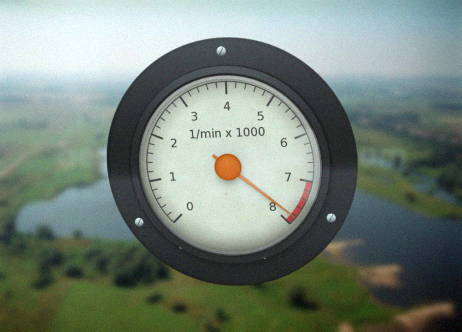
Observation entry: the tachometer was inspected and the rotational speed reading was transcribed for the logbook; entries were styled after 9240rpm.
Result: 7800rpm
